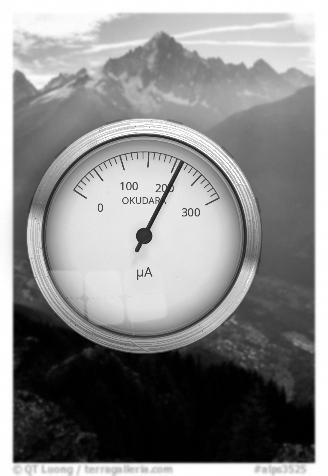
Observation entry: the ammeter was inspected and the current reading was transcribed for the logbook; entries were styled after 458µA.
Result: 210µA
